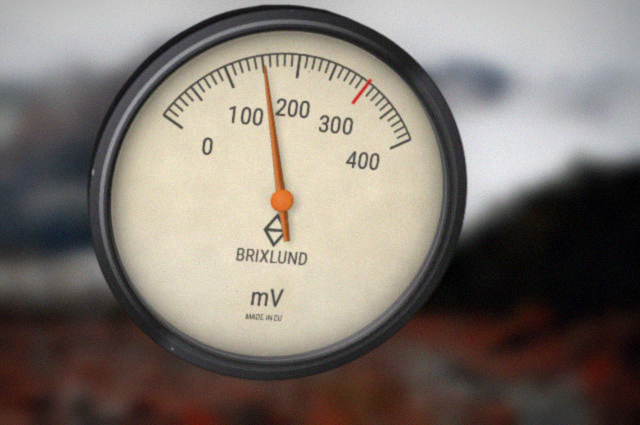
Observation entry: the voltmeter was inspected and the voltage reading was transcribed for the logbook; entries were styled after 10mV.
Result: 150mV
